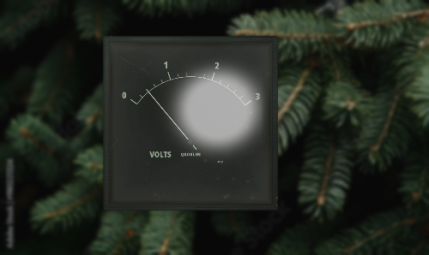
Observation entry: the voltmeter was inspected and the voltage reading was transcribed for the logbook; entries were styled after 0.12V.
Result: 0.4V
